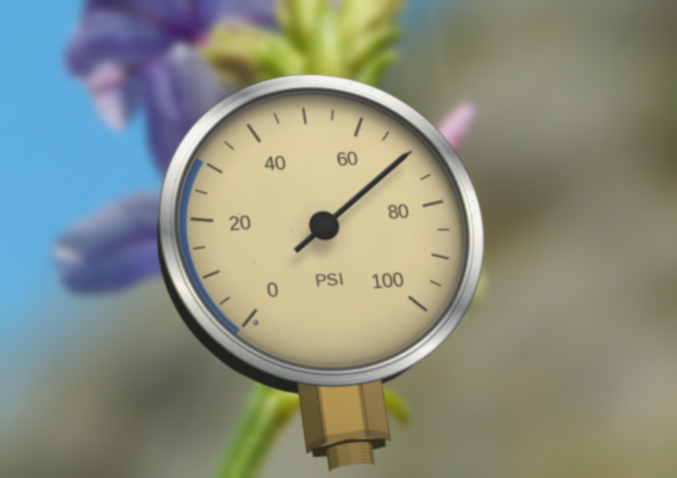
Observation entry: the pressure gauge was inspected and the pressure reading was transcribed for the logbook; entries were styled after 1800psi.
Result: 70psi
